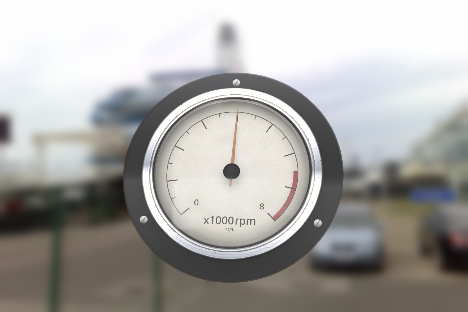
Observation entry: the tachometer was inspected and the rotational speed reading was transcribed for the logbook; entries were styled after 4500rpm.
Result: 4000rpm
